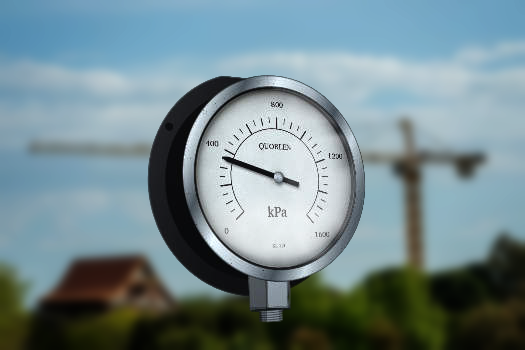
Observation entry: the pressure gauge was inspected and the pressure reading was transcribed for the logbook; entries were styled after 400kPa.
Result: 350kPa
